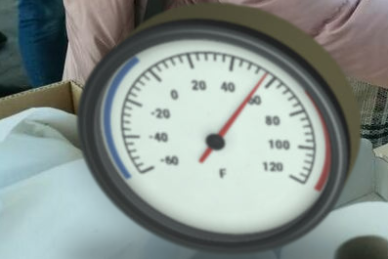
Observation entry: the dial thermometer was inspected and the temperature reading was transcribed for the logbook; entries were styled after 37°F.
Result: 56°F
